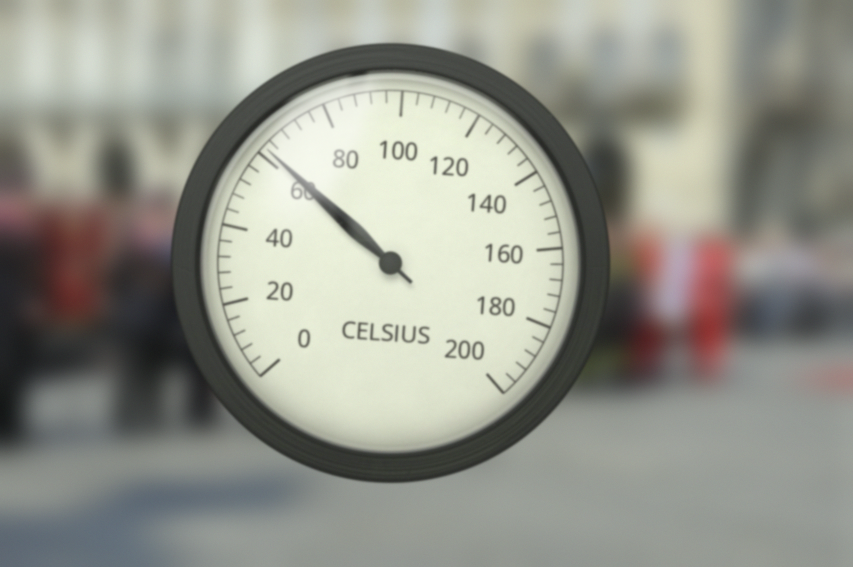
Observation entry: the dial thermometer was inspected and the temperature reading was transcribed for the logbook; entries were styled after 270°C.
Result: 62°C
